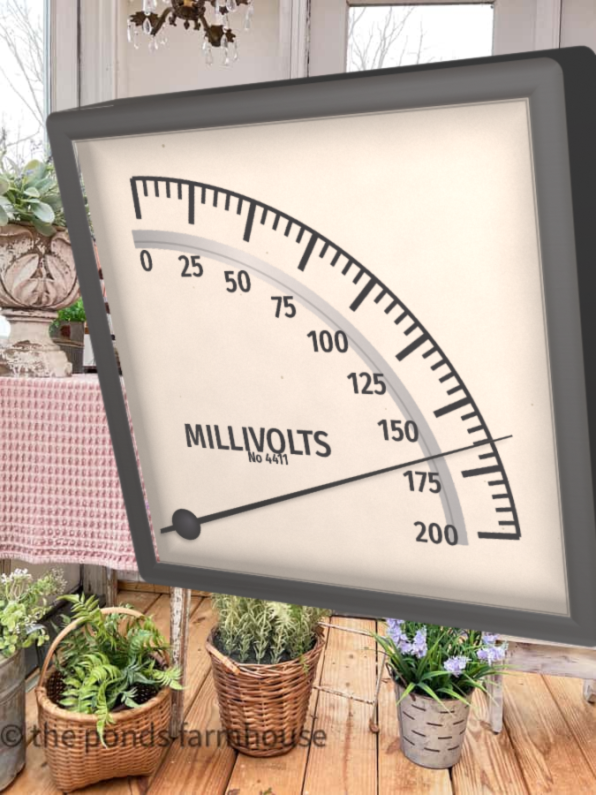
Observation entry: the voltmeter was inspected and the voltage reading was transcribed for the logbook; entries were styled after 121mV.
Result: 165mV
